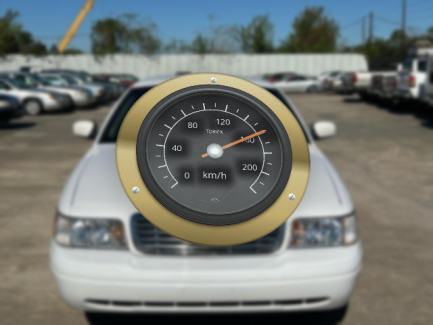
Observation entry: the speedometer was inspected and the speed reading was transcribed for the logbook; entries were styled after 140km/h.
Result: 160km/h
